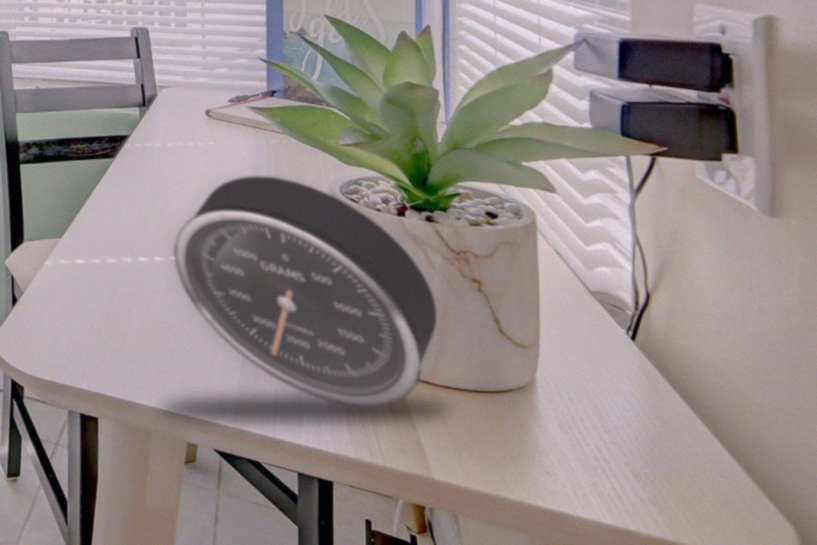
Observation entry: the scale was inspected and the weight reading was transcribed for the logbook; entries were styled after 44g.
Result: 2750g
